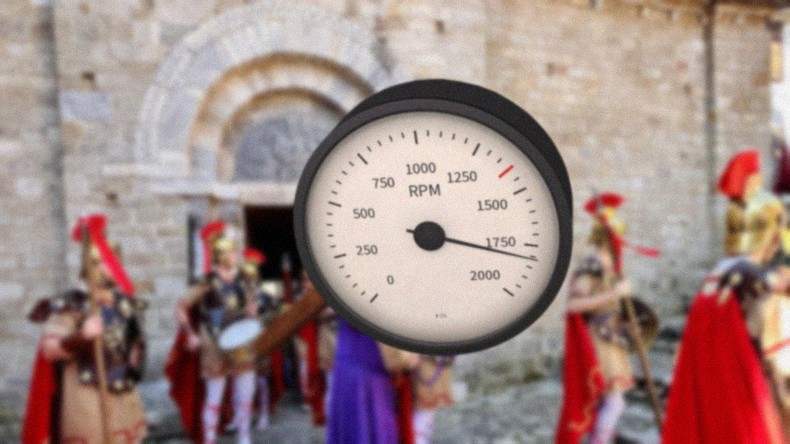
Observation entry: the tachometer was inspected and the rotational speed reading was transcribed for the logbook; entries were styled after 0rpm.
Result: 1800rpm
